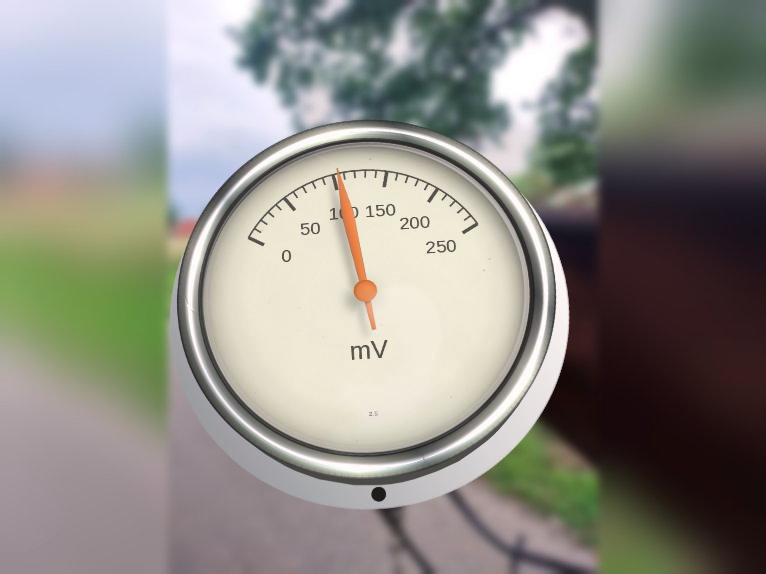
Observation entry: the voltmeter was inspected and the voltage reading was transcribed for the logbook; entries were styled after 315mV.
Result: 105mV
